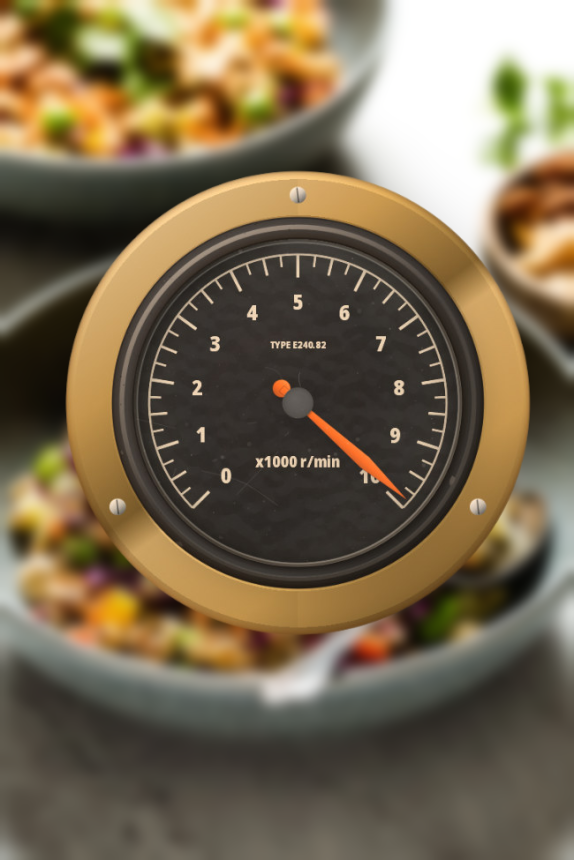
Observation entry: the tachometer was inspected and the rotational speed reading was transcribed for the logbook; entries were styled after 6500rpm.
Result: 9875rpm
